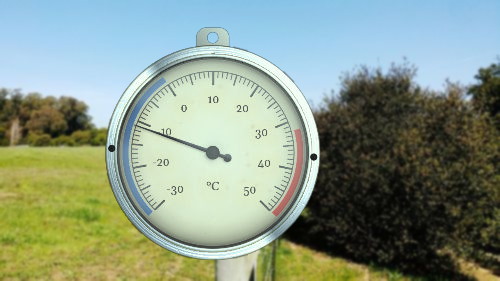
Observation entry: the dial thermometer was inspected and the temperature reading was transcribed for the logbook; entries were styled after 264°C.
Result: -11°C
